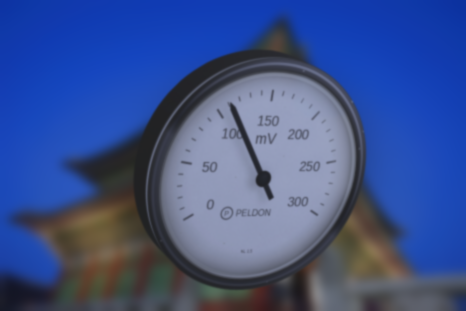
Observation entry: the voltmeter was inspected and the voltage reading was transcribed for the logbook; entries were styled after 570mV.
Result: 110mV
